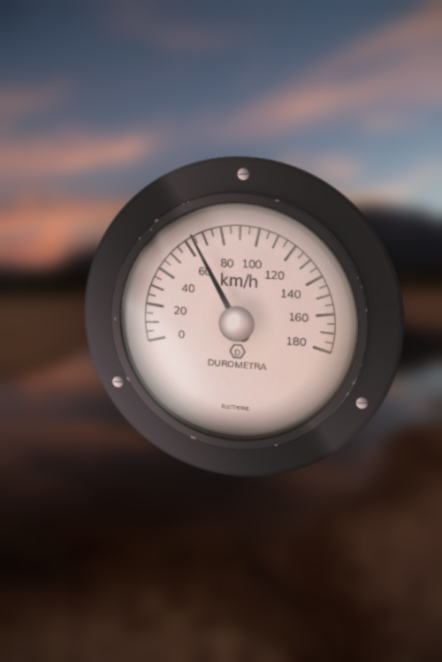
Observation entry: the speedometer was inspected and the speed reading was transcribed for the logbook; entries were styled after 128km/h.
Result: 65km/h
